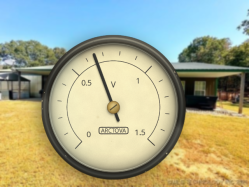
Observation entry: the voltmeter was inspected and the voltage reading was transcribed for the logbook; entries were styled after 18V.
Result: 0.65V
